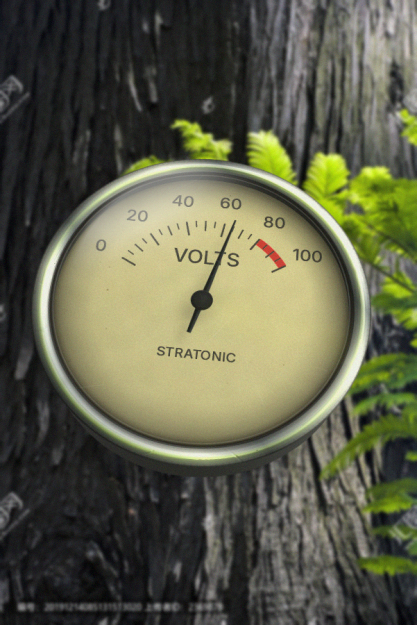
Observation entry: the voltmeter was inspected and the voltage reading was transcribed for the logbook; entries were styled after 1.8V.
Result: 65V
